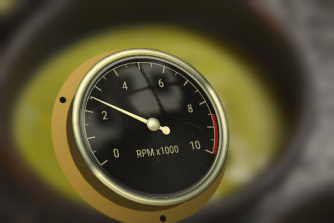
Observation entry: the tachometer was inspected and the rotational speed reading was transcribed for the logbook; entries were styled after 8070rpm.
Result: 2500rpm
